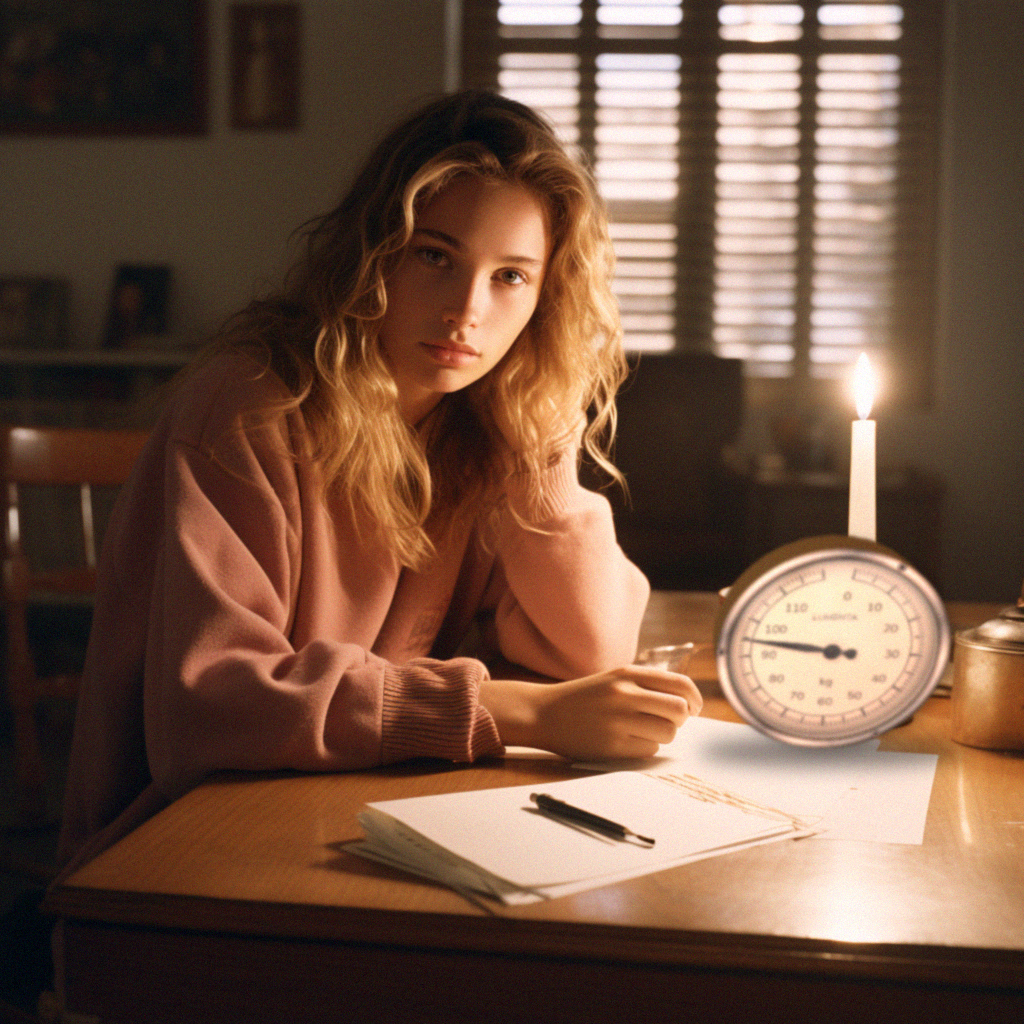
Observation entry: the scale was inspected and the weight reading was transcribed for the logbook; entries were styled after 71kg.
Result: 95kg
